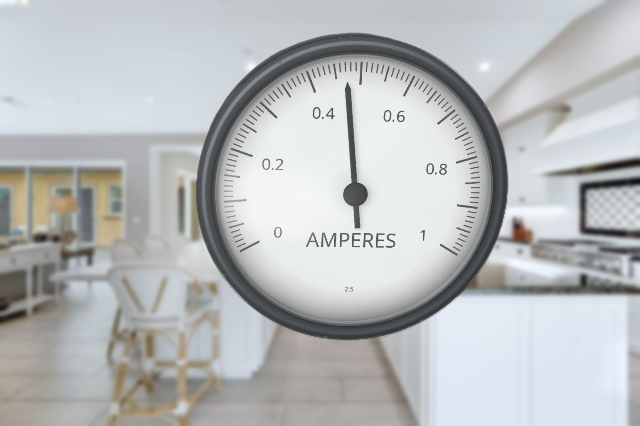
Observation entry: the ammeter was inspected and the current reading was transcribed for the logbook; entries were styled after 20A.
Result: 0.47A
